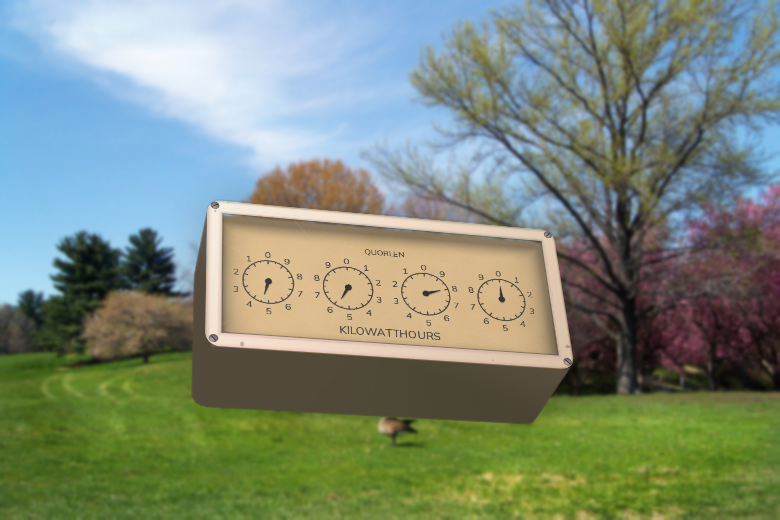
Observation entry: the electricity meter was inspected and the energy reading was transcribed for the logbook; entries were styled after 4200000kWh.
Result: 4580kWh
